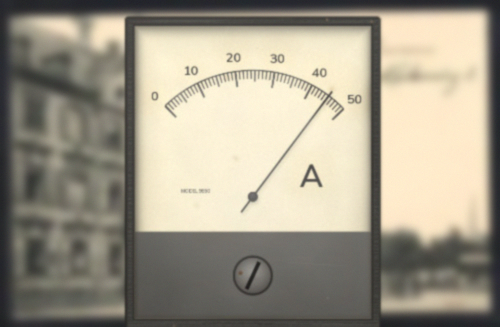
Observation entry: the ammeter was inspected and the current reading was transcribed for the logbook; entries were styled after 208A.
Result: 45A
